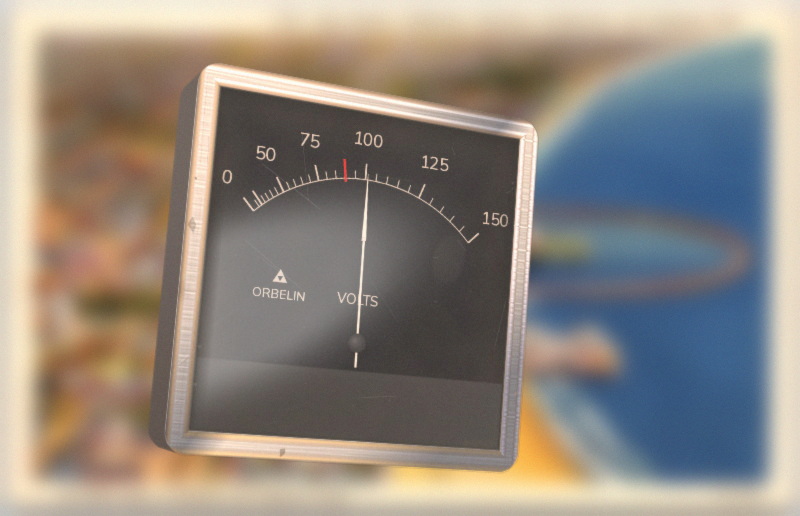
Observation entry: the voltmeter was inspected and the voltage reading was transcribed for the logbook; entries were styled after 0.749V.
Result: 100V
